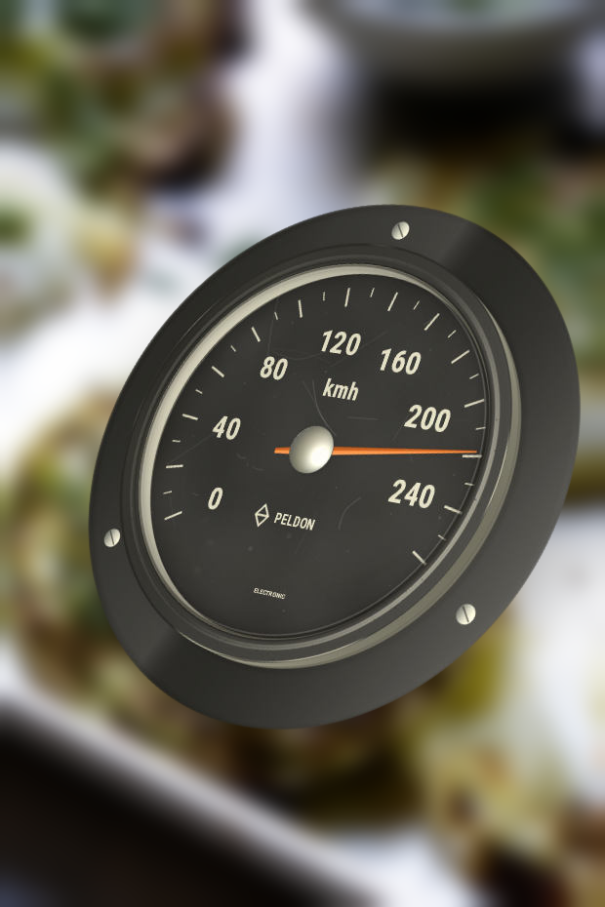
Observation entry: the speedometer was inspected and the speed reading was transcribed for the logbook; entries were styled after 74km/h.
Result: 220km/h
